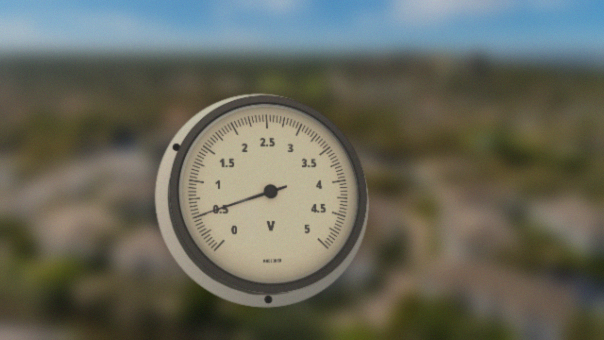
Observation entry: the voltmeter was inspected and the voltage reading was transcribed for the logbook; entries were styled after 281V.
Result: 0.5V
